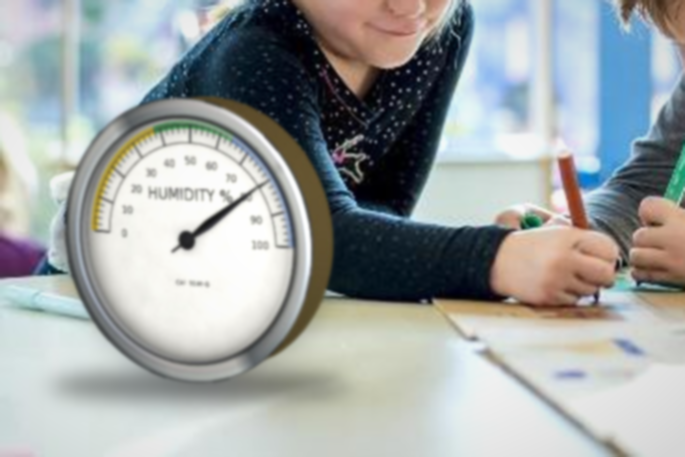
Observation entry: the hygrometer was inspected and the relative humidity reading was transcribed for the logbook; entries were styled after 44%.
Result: 80%
